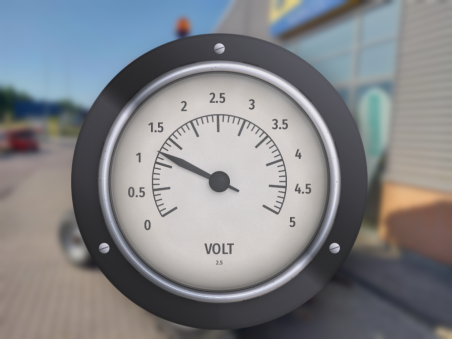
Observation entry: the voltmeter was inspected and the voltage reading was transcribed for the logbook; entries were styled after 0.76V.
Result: 1.2V
